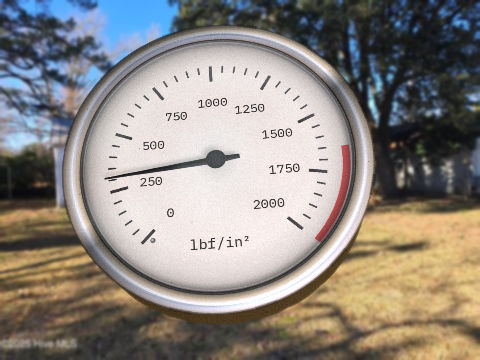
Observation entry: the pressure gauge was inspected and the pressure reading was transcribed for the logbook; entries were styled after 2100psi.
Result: 300psi
